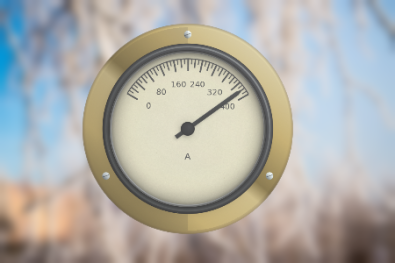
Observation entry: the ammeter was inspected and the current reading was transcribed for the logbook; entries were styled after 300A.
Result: 380A
